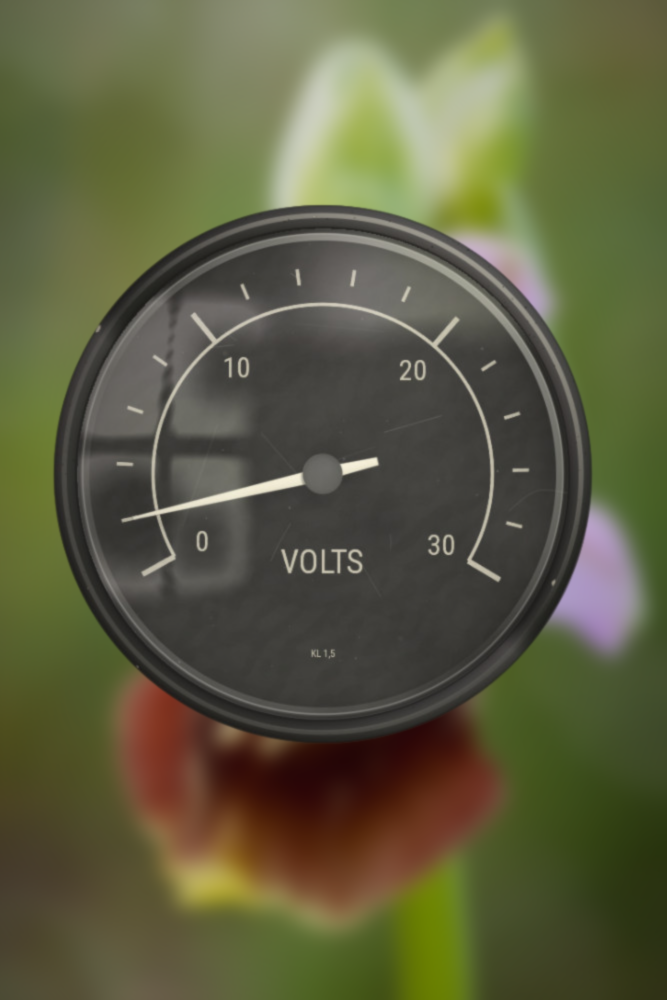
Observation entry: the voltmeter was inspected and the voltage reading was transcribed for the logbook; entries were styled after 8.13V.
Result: 2V
